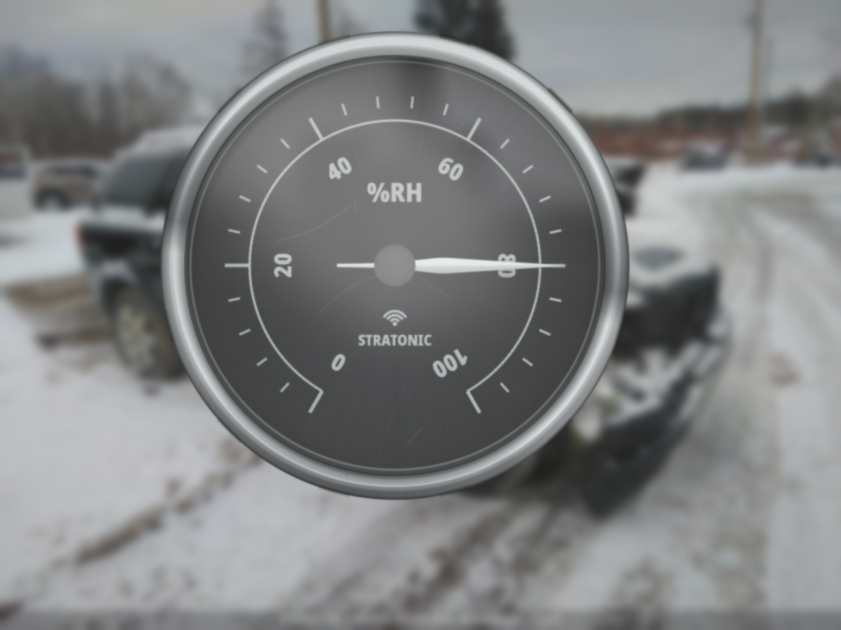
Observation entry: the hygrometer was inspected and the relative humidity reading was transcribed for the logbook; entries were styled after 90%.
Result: 80%
